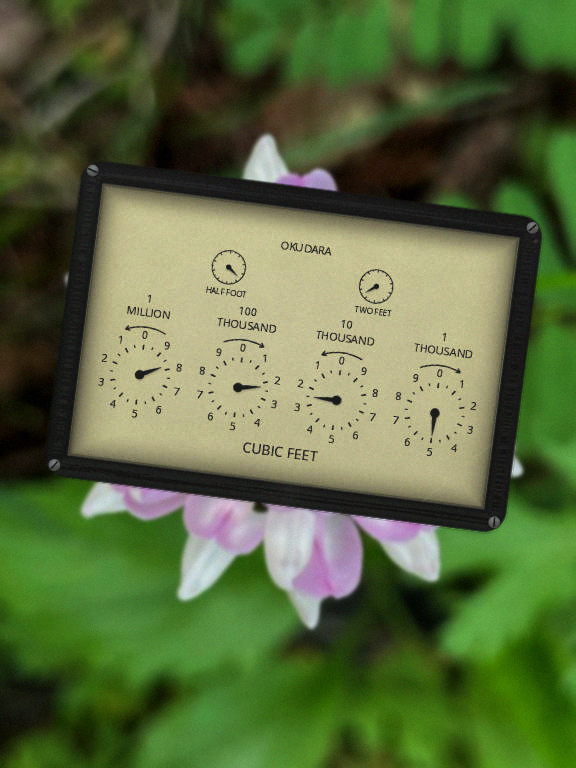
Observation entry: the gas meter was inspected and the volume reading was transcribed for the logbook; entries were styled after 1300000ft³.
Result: 822500ft³
